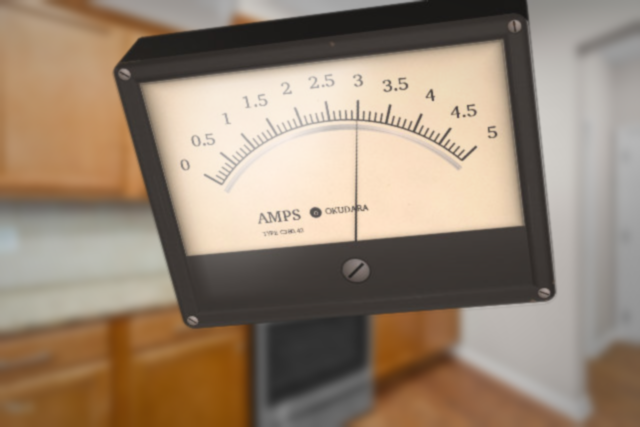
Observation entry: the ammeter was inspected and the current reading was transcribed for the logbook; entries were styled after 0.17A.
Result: 3A
